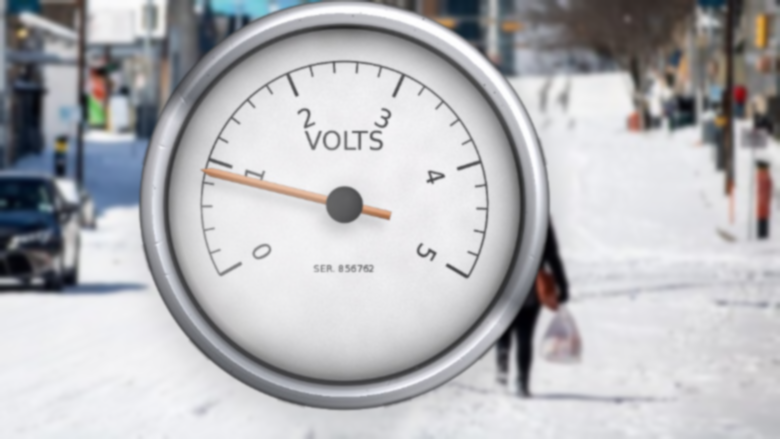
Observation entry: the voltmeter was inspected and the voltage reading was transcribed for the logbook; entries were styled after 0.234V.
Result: 0.9V
